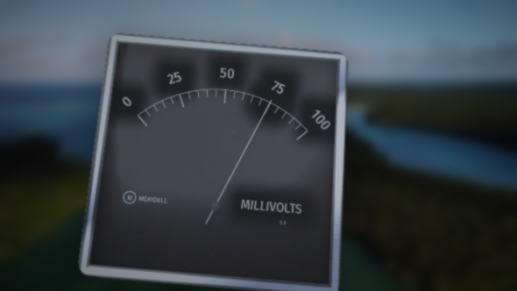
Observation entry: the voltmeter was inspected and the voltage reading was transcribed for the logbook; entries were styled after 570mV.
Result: 75mV
